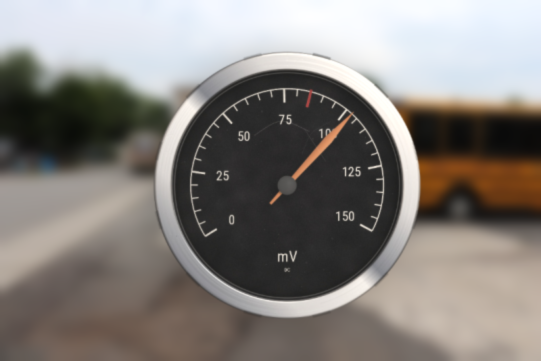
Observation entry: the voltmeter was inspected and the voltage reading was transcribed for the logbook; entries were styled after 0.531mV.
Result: 102.5mV
